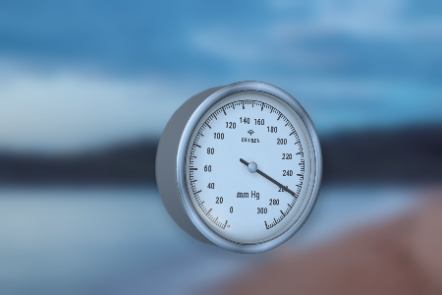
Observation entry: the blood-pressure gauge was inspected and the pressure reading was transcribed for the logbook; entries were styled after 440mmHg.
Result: 260mmHg
